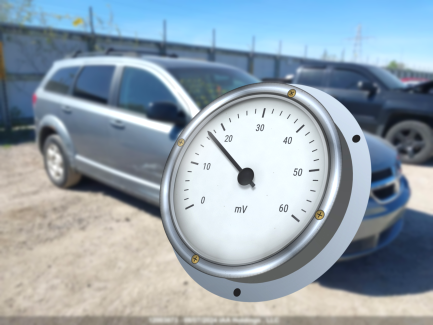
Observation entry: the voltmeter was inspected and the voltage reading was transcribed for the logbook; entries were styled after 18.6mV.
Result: 17mV
